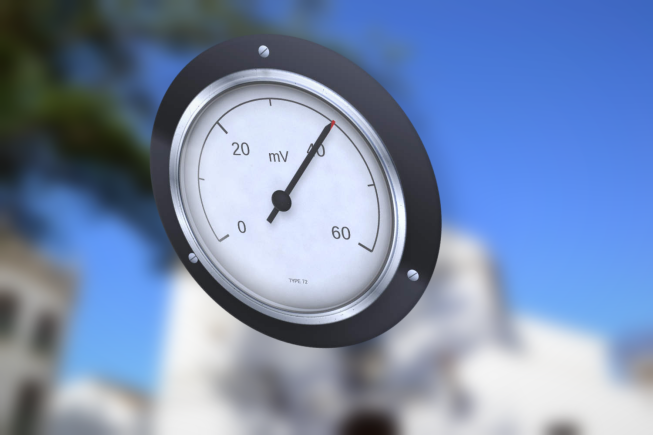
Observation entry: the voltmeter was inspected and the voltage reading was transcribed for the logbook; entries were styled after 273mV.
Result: 40mV
